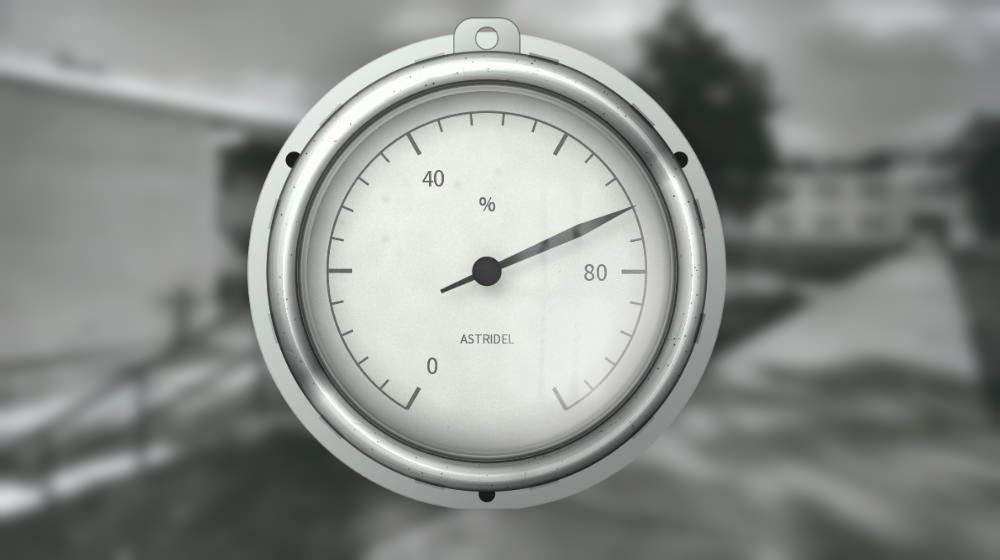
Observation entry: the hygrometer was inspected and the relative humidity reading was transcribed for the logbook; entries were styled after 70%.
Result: 72%
